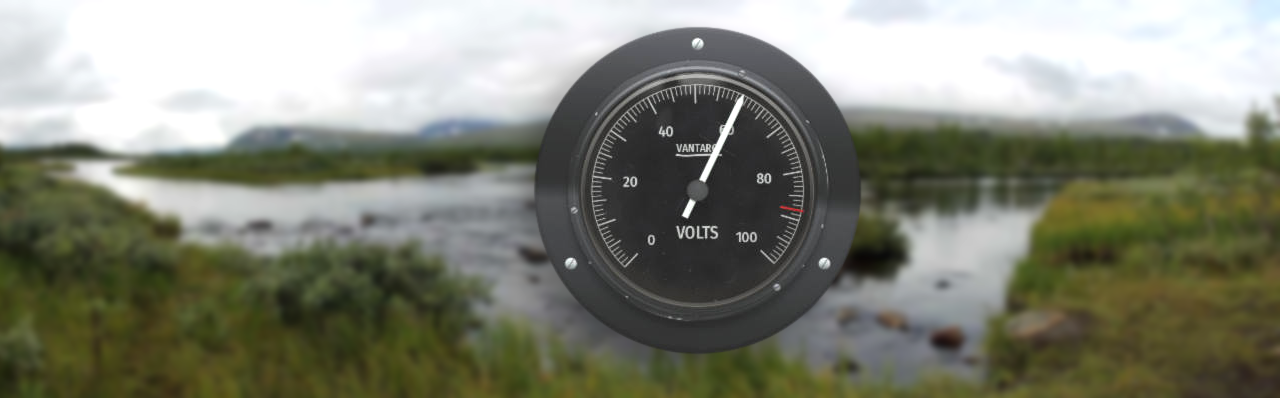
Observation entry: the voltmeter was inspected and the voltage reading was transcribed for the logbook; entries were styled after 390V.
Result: 60V
